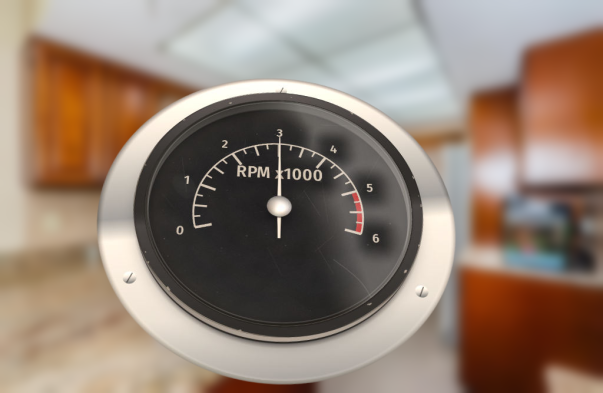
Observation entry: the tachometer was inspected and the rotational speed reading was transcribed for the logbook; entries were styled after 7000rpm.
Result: 3000rpm
